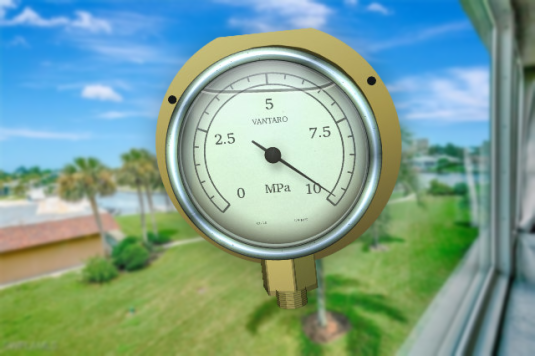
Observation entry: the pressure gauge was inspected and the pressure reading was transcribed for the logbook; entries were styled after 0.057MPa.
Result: 9.75MPa
